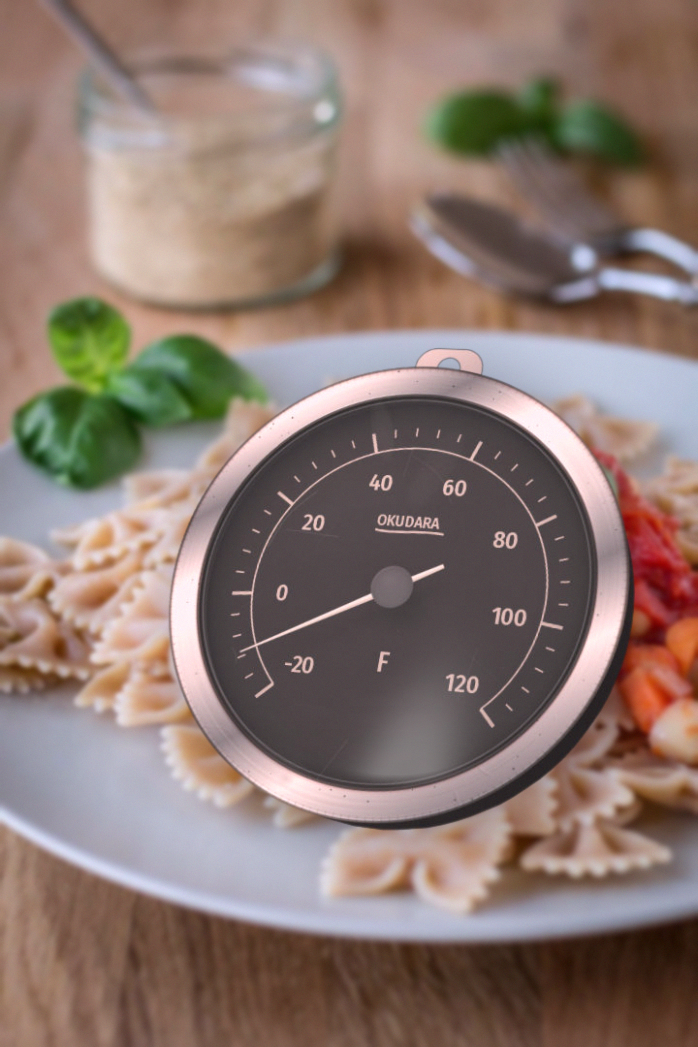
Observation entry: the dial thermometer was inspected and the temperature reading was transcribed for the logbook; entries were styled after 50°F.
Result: -12°F
